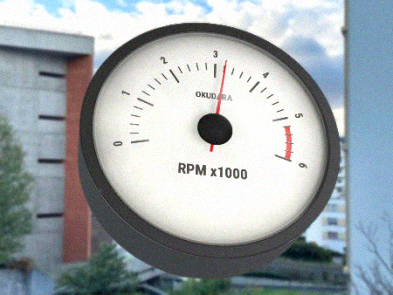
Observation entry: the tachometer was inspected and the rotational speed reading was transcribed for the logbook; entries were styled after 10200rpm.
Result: 3200rpm
